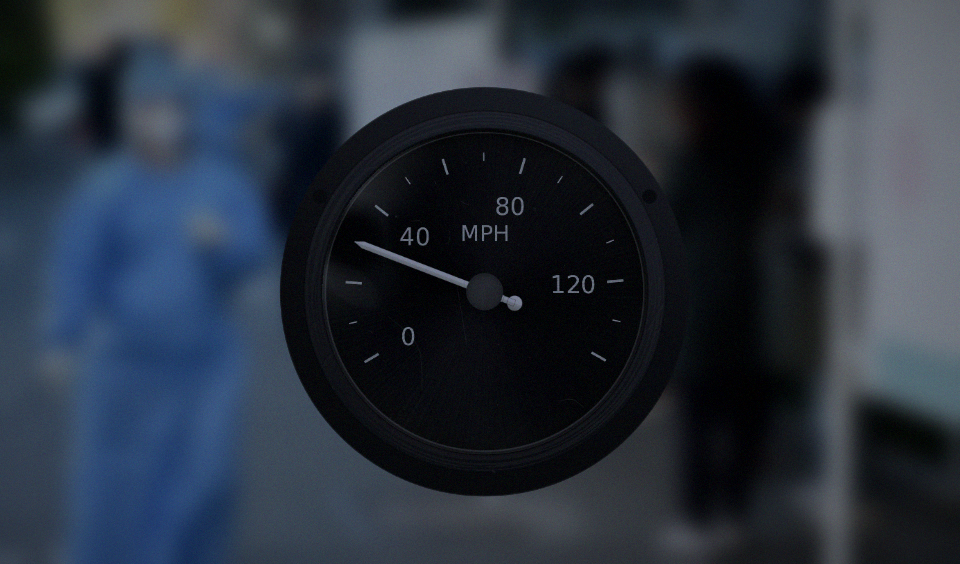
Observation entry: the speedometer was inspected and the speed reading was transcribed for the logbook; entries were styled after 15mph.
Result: 30mph
